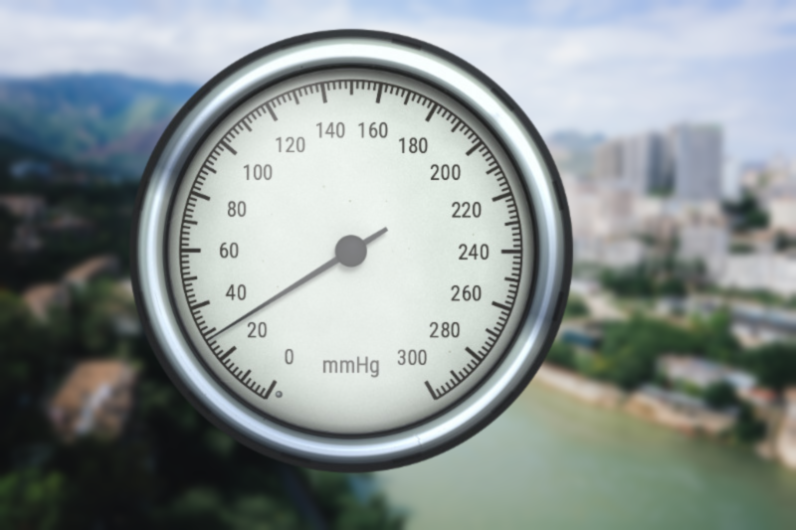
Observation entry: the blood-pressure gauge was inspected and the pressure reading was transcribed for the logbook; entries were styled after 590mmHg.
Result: 28mmHg
